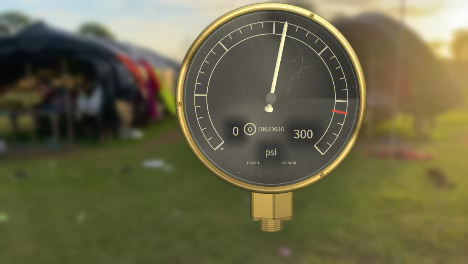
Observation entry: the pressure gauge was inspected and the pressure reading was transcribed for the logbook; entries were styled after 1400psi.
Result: 160psi
